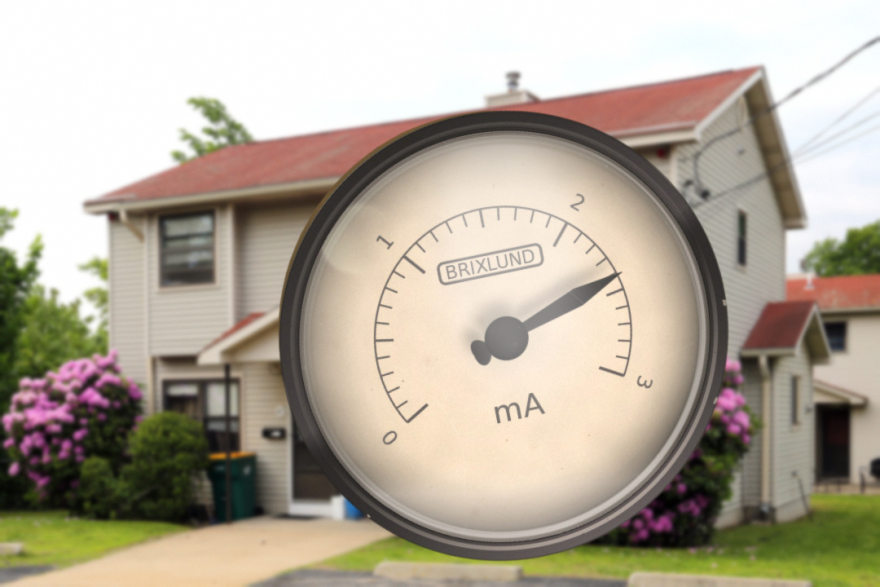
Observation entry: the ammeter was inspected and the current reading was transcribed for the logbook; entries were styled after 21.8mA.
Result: 2.4mA
